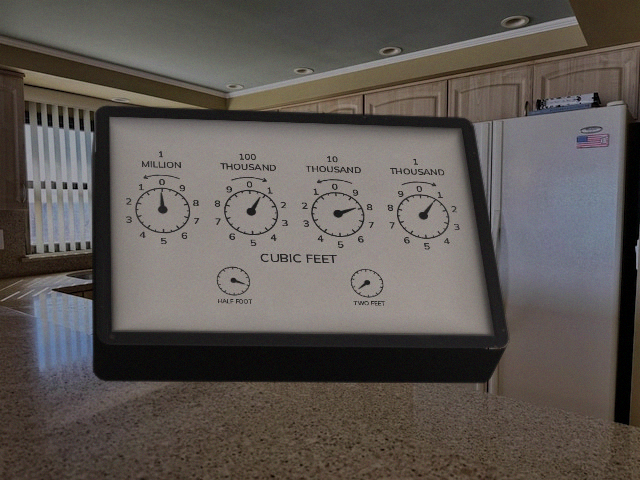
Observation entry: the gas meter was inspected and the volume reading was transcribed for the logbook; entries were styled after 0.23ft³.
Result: 8100ft³
